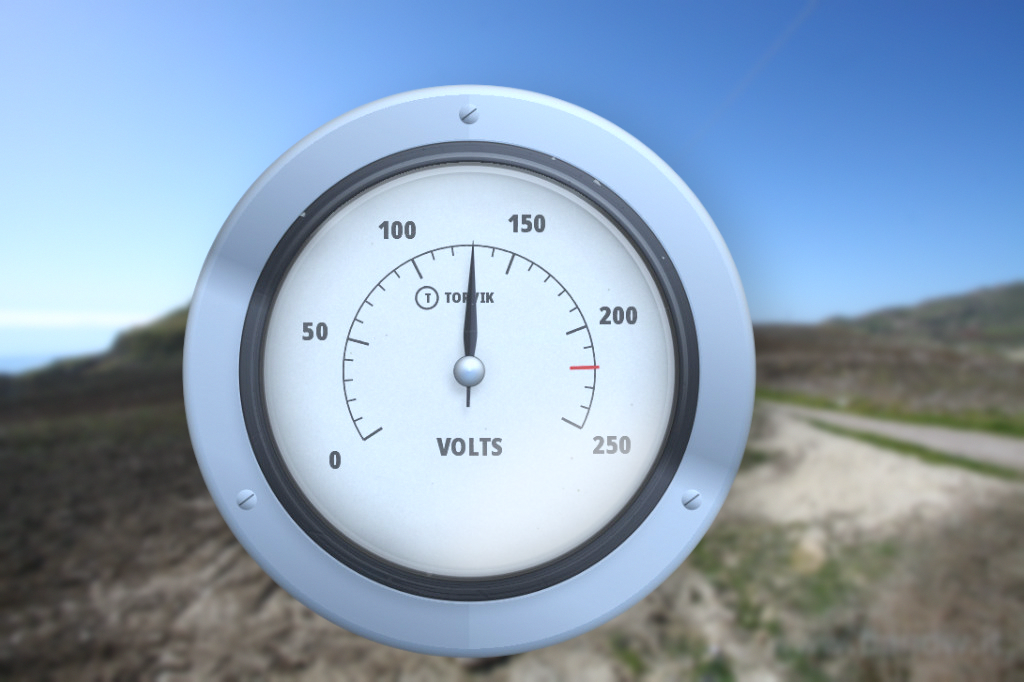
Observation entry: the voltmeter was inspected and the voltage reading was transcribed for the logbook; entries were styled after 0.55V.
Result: 130V
